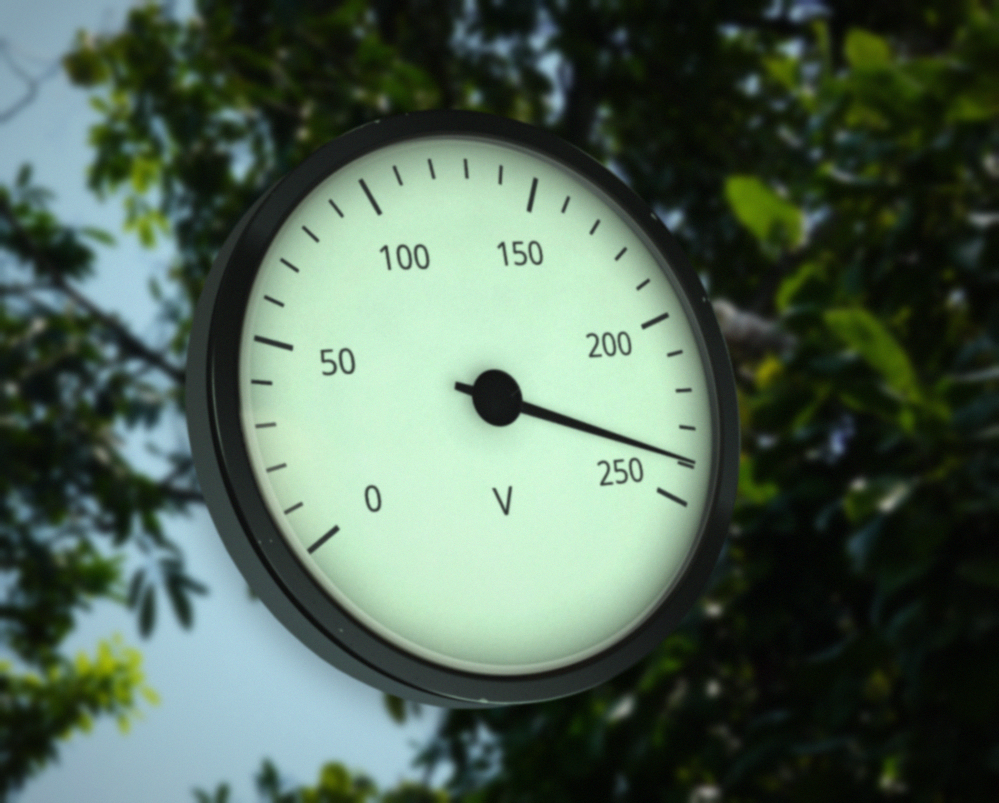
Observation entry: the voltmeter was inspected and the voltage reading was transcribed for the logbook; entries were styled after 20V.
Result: 240V
